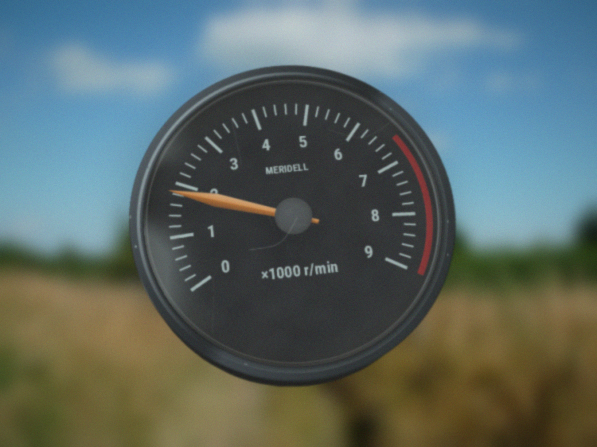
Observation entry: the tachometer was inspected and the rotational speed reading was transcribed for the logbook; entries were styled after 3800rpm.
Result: 1800rpm
